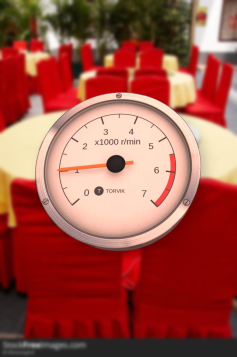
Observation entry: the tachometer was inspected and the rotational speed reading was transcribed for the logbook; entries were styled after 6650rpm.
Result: 1000rpm
